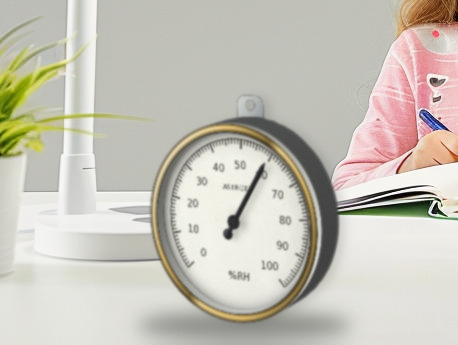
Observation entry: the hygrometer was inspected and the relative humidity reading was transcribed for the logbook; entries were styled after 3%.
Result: 60%
